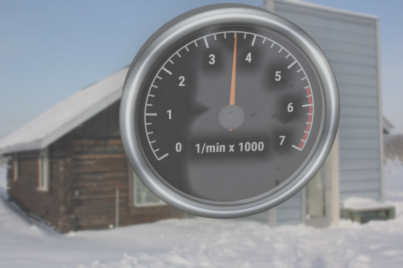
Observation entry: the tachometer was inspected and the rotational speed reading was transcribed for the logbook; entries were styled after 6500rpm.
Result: 3600rpm
